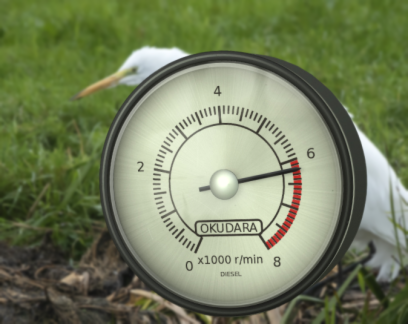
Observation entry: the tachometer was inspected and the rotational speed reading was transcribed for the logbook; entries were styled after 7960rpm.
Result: 6200rpm
